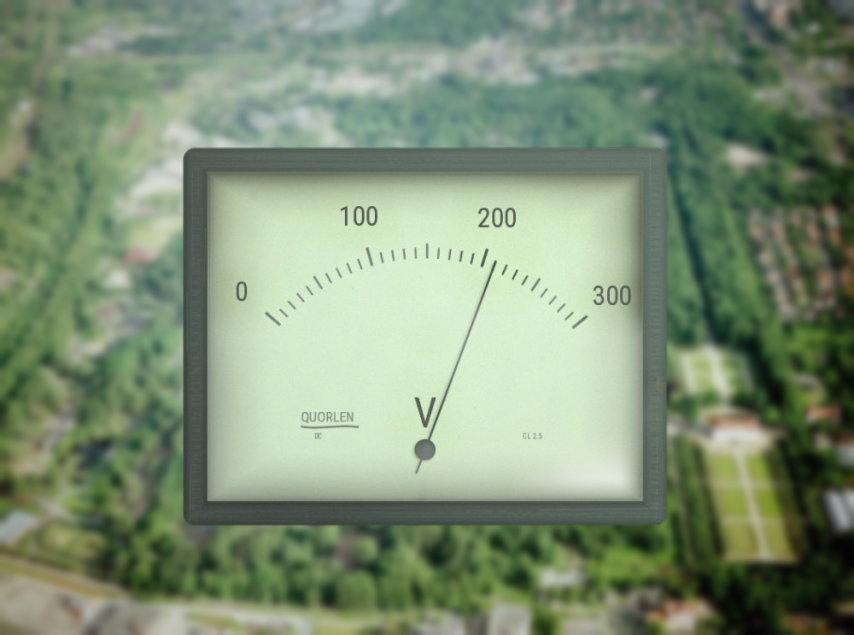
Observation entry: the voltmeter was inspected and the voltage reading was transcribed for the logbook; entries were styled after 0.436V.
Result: 210V
